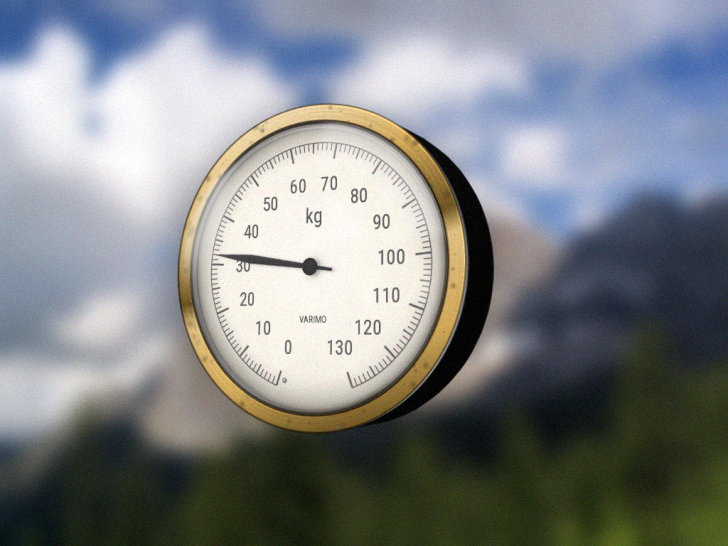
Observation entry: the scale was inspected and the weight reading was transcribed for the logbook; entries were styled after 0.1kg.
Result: 32kg
